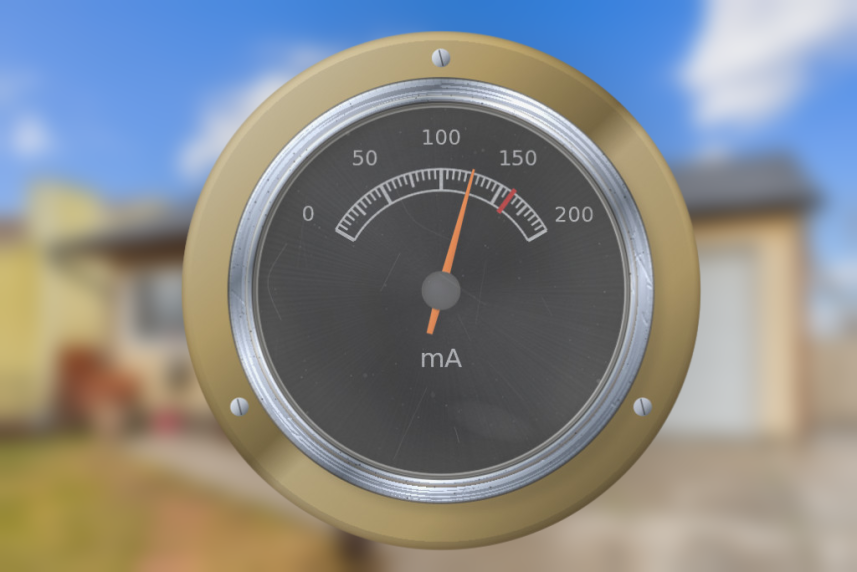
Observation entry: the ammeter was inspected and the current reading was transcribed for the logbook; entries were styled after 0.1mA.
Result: 125mA
